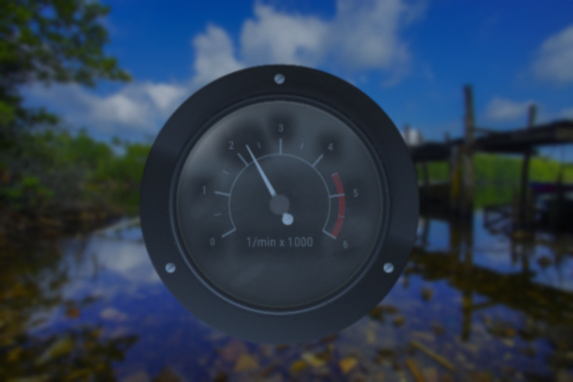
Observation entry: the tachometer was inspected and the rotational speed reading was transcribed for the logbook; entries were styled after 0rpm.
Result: 2250rpm
